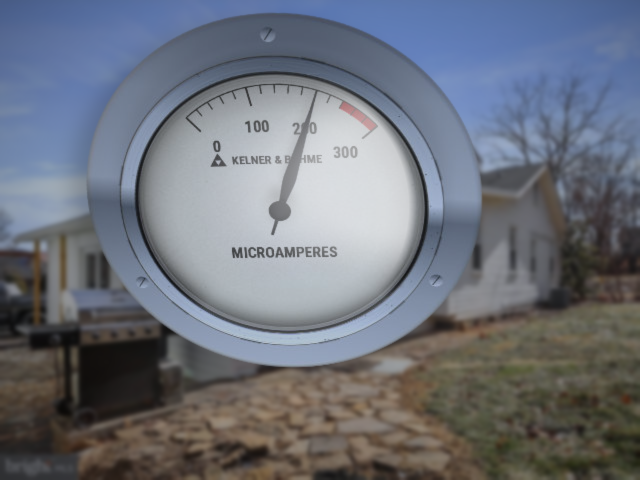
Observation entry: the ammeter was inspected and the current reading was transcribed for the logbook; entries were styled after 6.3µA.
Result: 200µA
